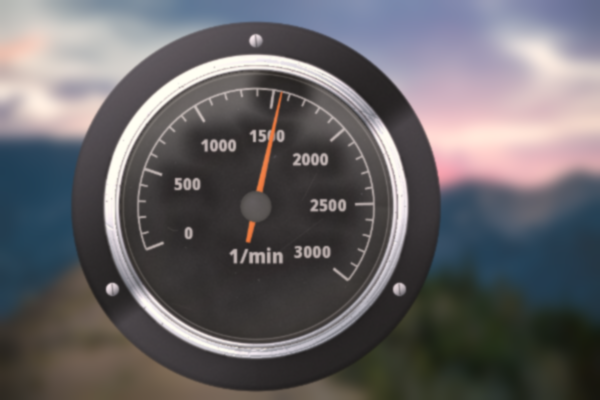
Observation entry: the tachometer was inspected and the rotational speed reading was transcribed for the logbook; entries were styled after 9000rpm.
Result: 1550rpm
